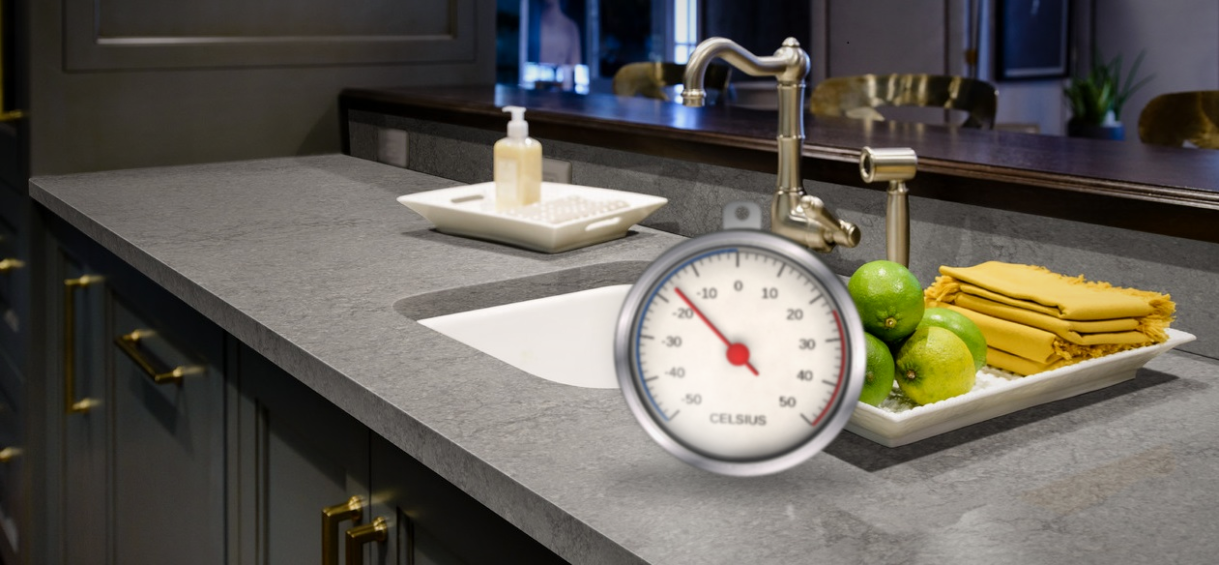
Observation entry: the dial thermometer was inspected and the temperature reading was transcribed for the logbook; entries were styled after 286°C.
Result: -16°C
